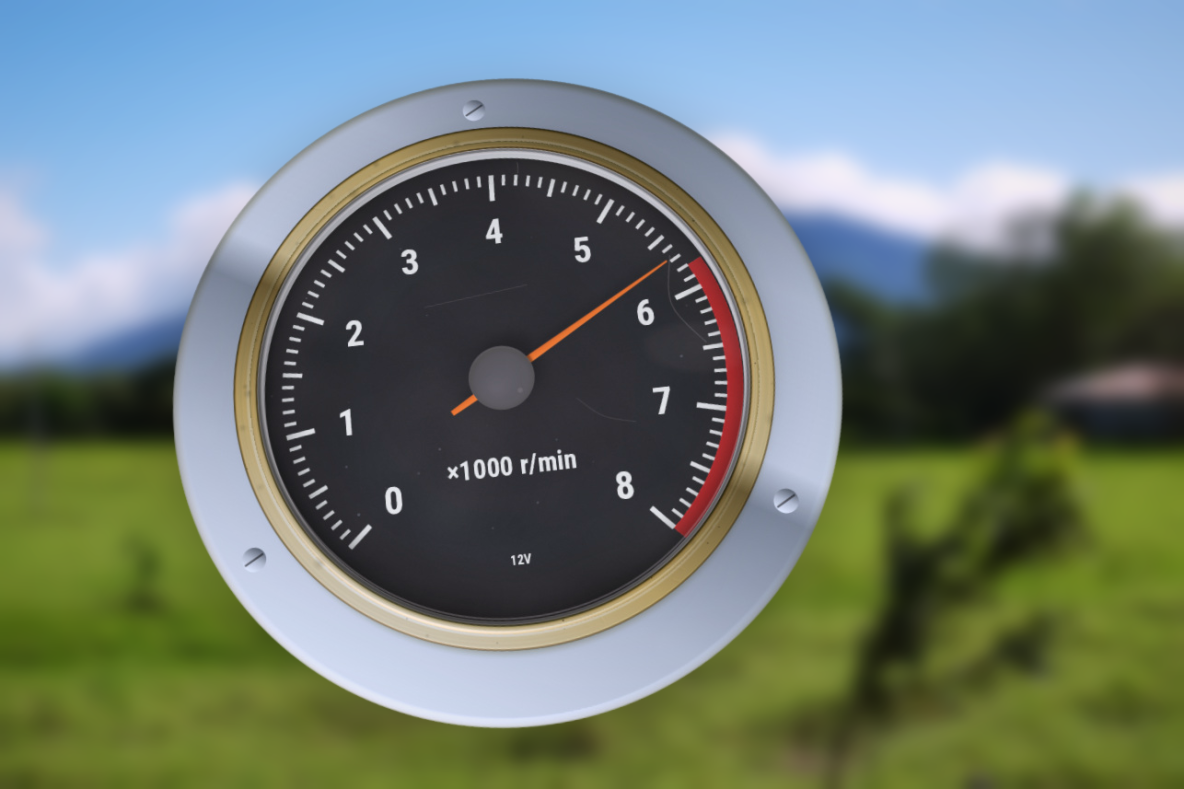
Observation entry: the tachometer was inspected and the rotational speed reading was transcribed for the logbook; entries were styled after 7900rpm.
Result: 5700rpm
